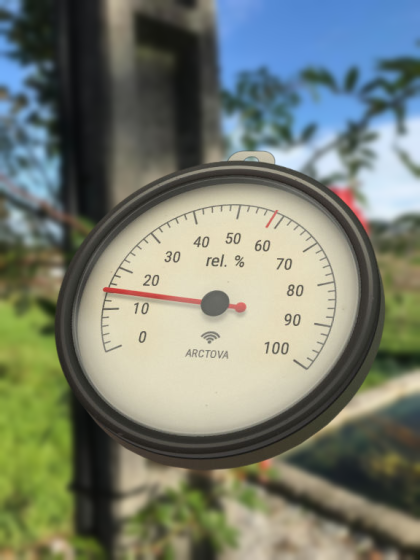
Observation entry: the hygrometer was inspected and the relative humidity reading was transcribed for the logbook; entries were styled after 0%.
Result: 14%
